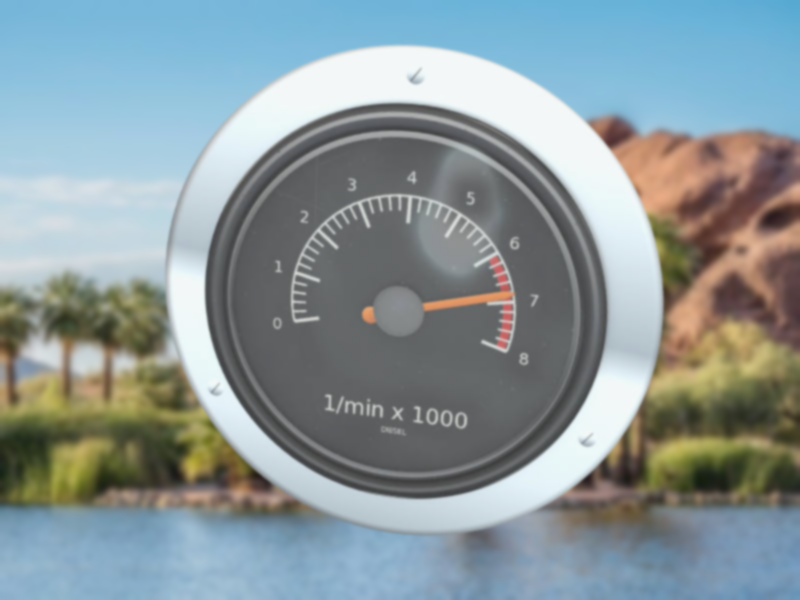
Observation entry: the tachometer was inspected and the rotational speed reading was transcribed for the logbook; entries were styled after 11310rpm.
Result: 6800rpm
